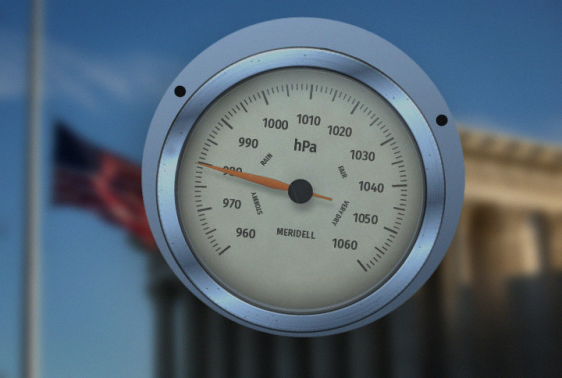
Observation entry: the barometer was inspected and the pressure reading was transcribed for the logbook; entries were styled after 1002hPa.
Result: 980hPa
